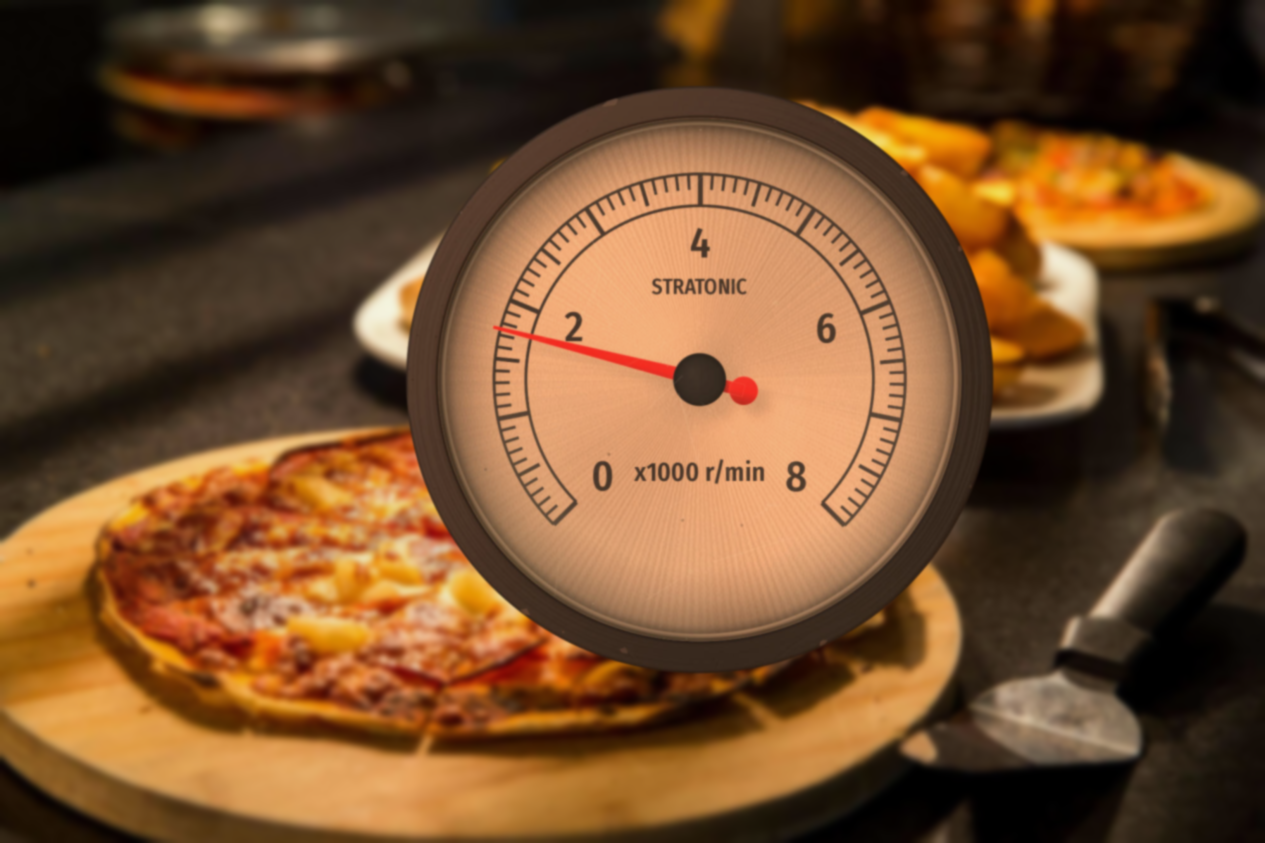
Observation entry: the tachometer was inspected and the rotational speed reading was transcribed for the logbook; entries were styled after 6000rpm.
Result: 1750rpm
